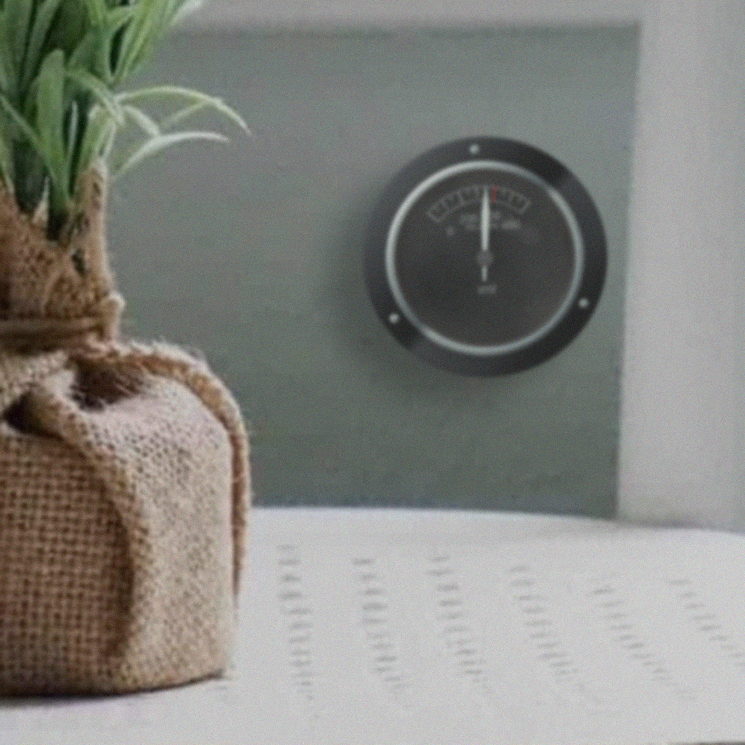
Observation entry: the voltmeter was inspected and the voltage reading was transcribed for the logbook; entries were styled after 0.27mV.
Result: 350mV
